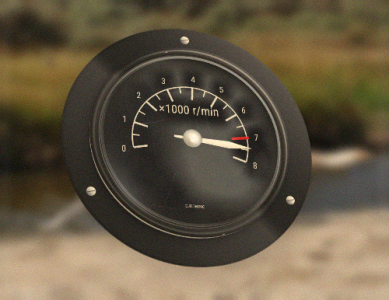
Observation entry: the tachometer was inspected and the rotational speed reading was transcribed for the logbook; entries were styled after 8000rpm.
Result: 7500rpm
